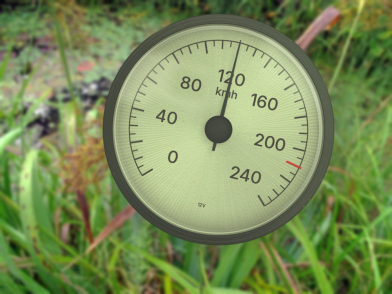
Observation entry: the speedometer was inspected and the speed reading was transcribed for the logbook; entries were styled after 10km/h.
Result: 120km/h
